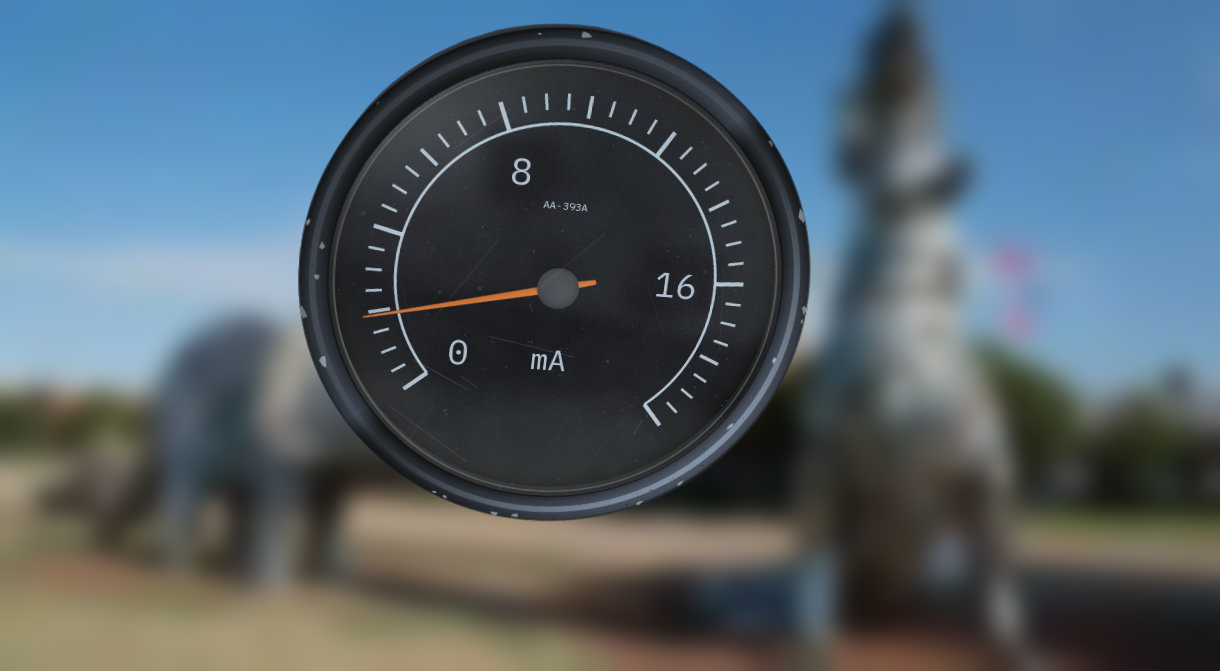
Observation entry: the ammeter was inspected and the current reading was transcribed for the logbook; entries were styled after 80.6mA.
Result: 2mA
